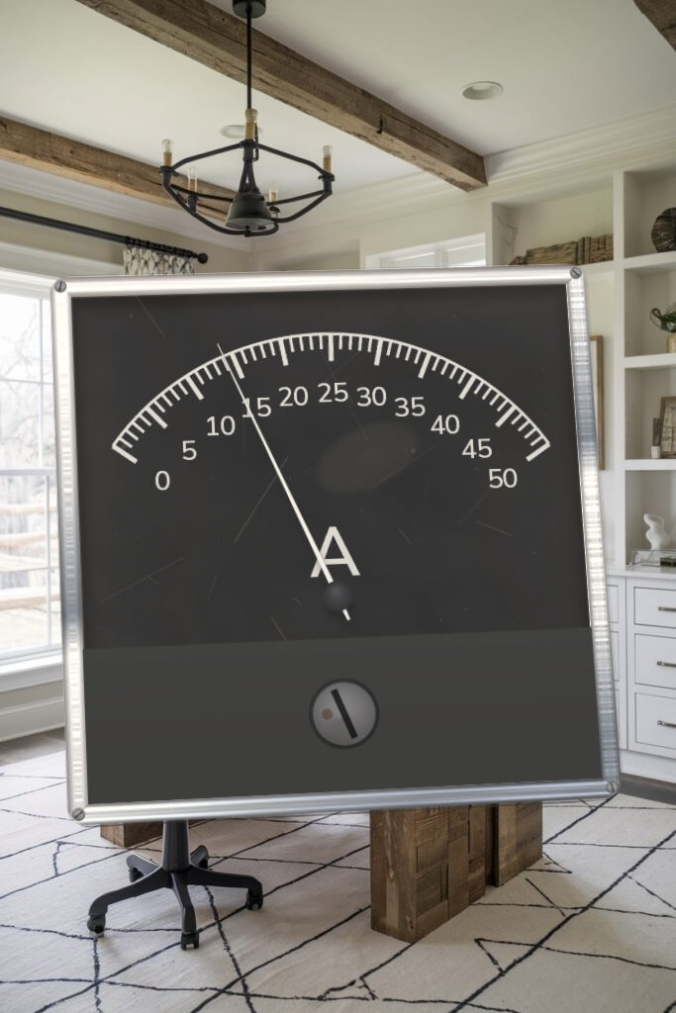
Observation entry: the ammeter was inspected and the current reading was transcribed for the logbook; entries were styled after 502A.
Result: 14A
